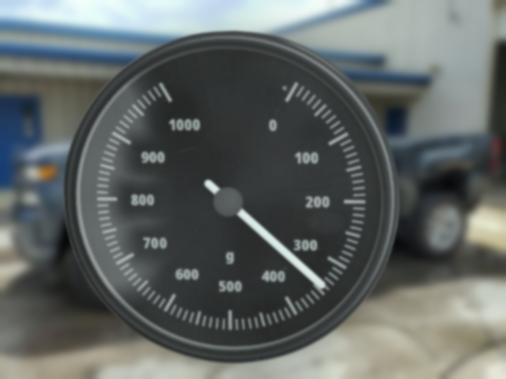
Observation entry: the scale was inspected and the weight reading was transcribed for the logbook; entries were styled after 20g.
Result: 340g
